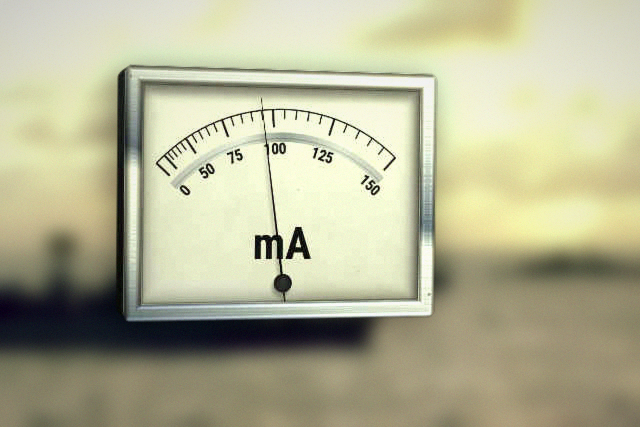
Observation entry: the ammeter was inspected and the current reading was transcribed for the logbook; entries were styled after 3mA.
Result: 95mA
